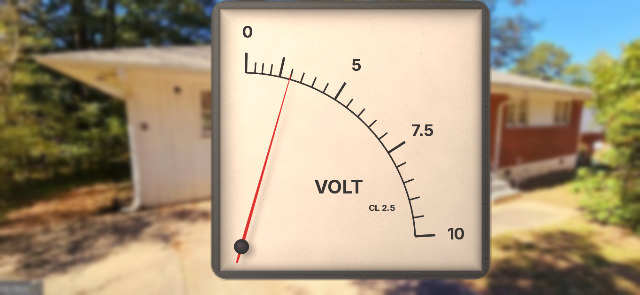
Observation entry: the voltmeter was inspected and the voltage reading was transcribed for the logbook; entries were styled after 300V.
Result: 3V
